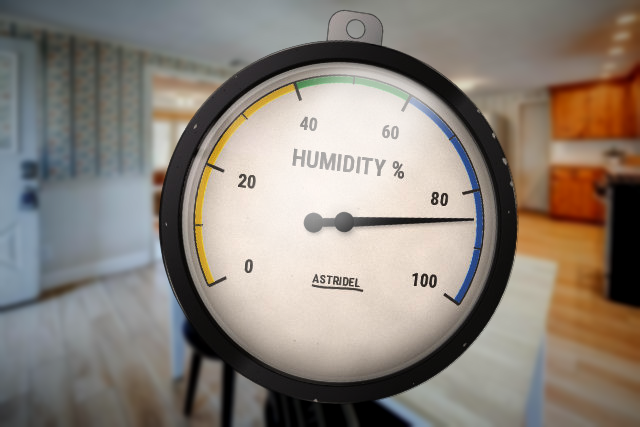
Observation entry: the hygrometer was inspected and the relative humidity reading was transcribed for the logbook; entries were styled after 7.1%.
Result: 85%
